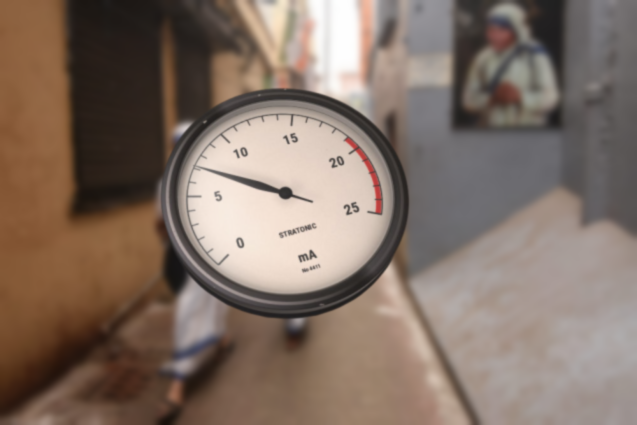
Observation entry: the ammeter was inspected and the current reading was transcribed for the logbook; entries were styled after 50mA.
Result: 7mA
